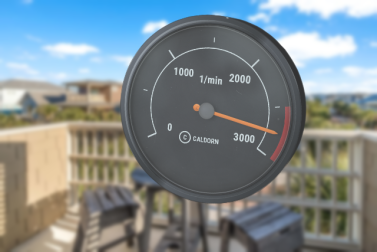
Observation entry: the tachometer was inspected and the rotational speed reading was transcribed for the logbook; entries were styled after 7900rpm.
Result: 2750rpm
